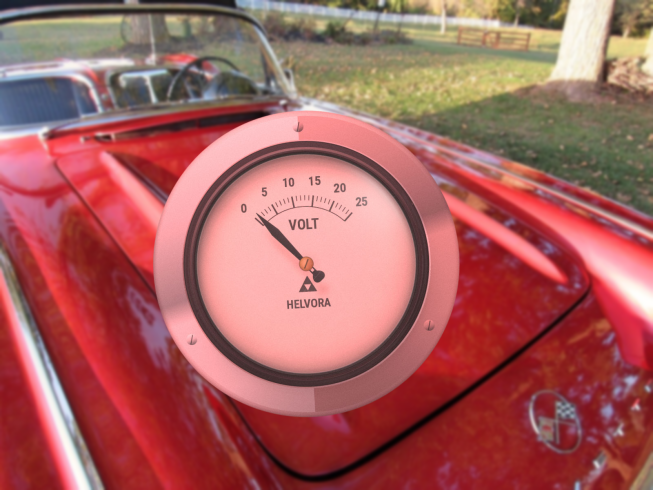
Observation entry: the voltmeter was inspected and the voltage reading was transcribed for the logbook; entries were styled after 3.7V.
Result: 1V
